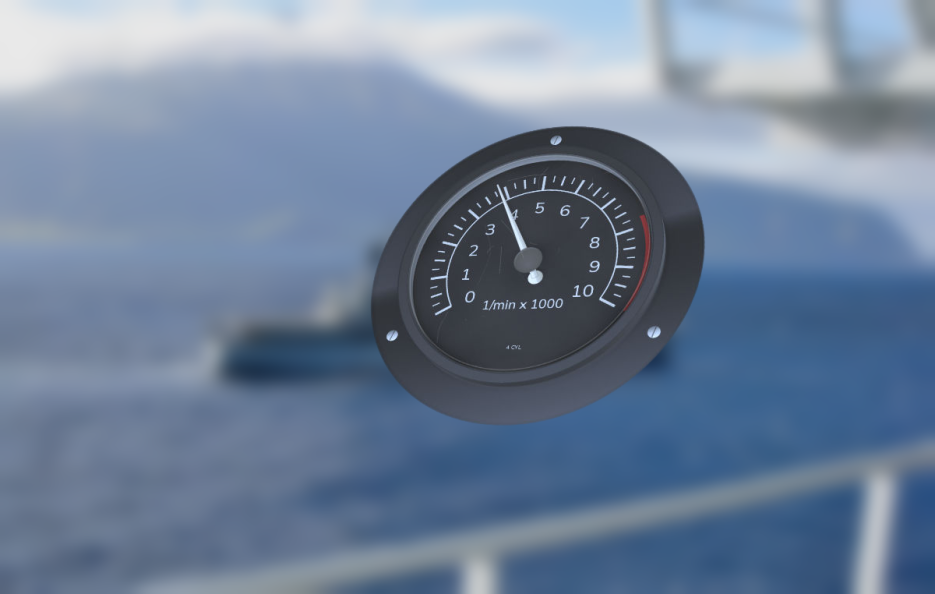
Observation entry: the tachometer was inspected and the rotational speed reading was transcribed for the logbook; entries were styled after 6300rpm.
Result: 3875rpm
